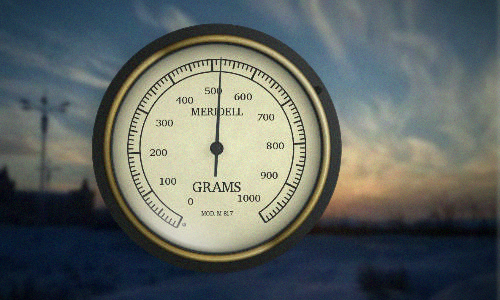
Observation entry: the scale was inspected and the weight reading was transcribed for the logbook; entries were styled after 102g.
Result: 520g
